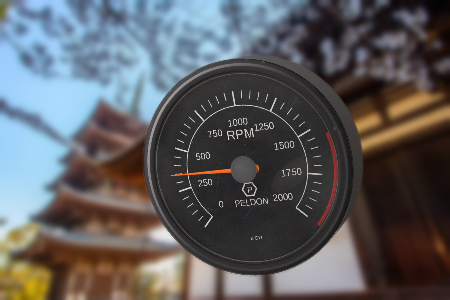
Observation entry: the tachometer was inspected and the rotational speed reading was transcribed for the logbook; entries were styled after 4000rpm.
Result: 350rpm
